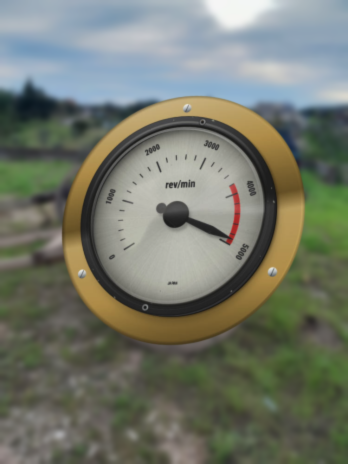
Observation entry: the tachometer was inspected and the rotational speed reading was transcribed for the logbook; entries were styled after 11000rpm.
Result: 4900rpm
